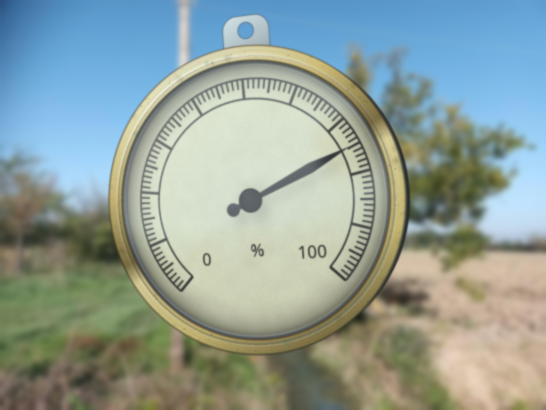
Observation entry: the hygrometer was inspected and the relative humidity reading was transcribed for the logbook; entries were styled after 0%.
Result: 75%
